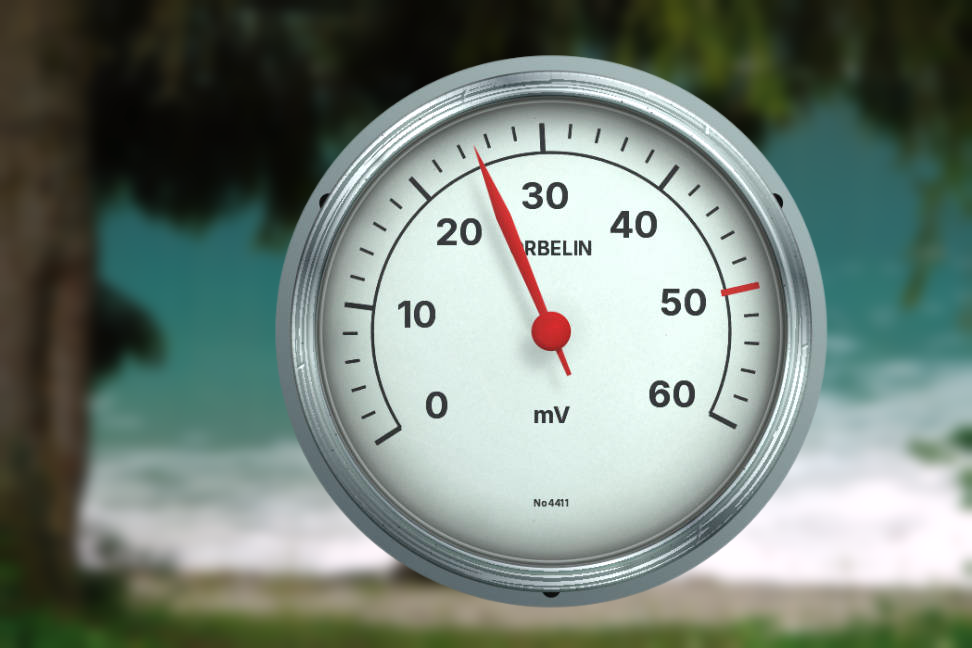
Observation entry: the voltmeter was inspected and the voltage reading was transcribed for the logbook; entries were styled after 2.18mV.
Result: 25mV
